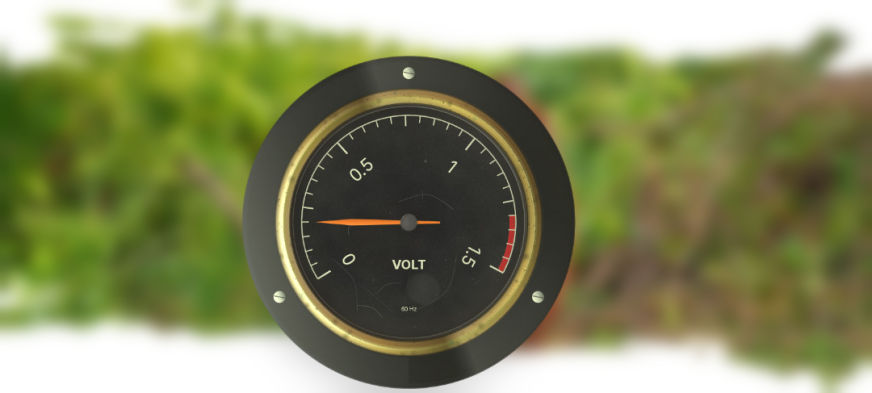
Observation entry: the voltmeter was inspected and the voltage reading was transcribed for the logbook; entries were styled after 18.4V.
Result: 0.2V
